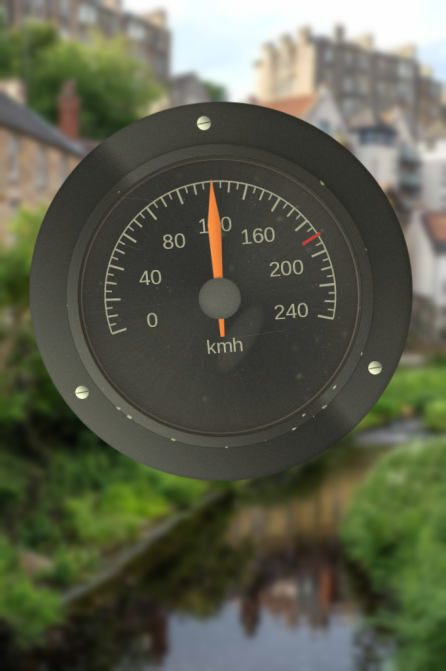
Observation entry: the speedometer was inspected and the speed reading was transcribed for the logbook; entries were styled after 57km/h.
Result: 120km/h
